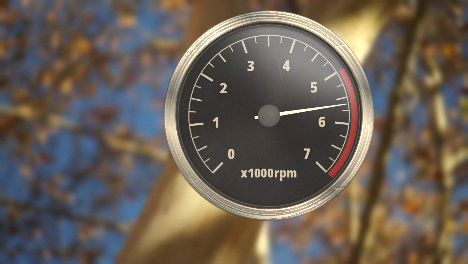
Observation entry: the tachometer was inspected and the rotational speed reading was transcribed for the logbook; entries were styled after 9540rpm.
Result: 5625rpm
